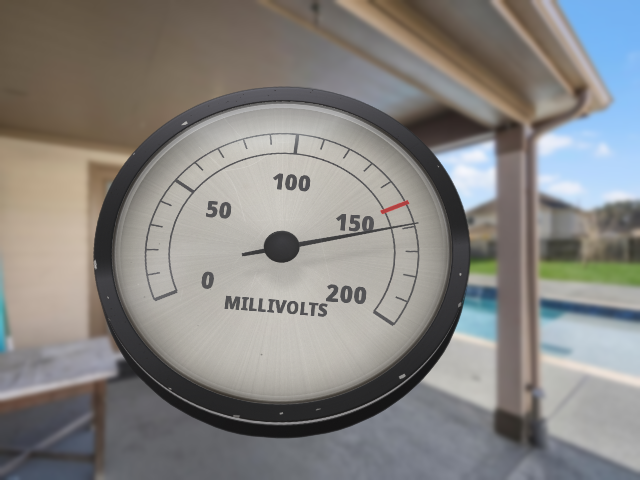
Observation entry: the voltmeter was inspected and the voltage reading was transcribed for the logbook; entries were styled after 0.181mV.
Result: 160mV
